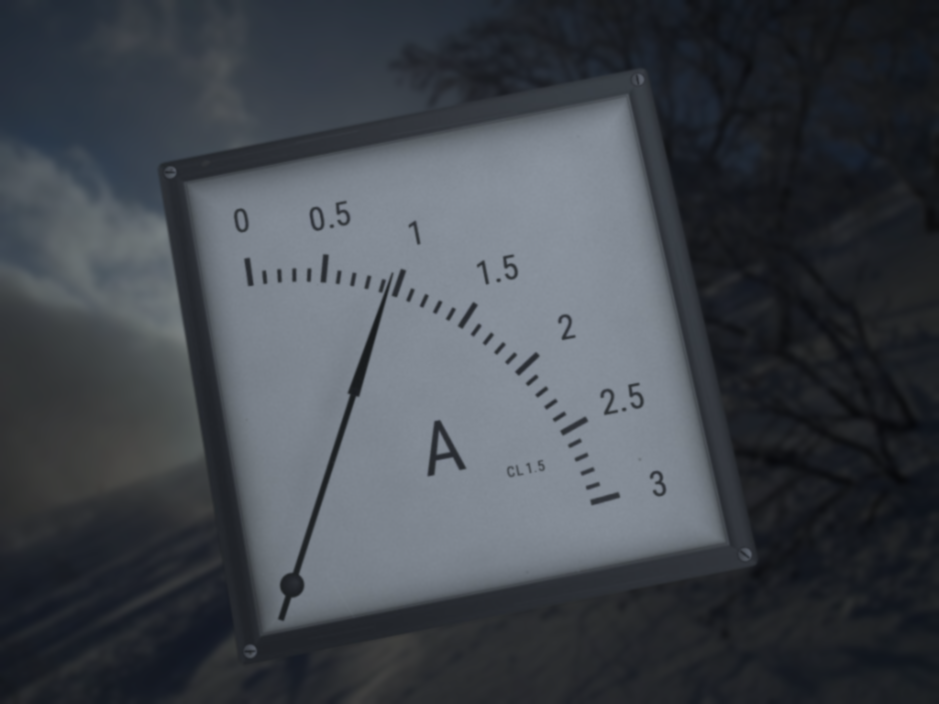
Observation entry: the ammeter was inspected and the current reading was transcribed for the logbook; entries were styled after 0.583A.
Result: 0.95A
